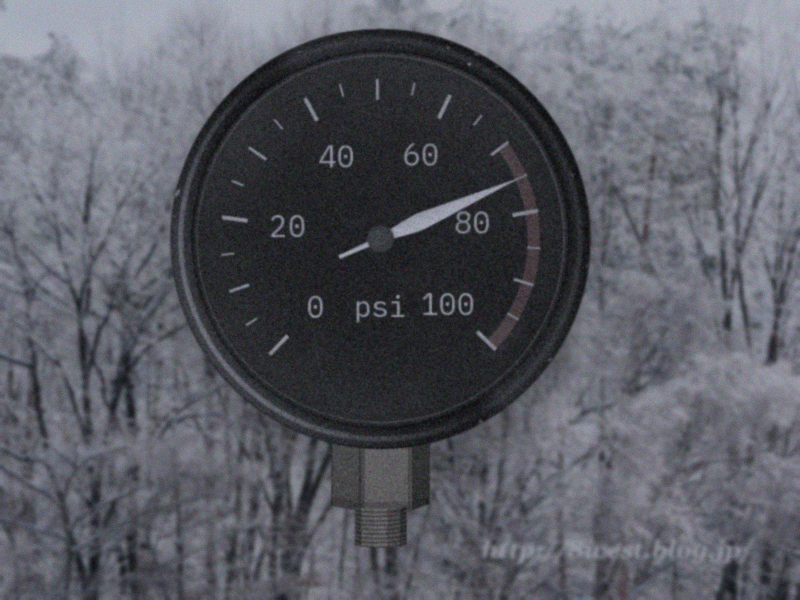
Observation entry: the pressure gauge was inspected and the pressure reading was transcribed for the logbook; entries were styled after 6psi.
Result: 75psi
